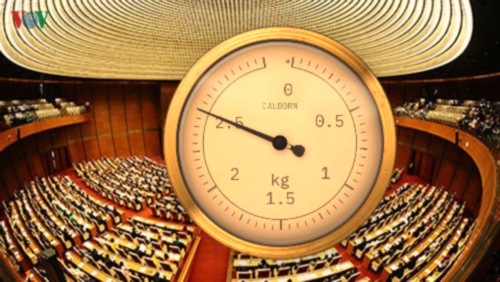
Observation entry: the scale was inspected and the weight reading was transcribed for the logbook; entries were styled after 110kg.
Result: 2.5kg
